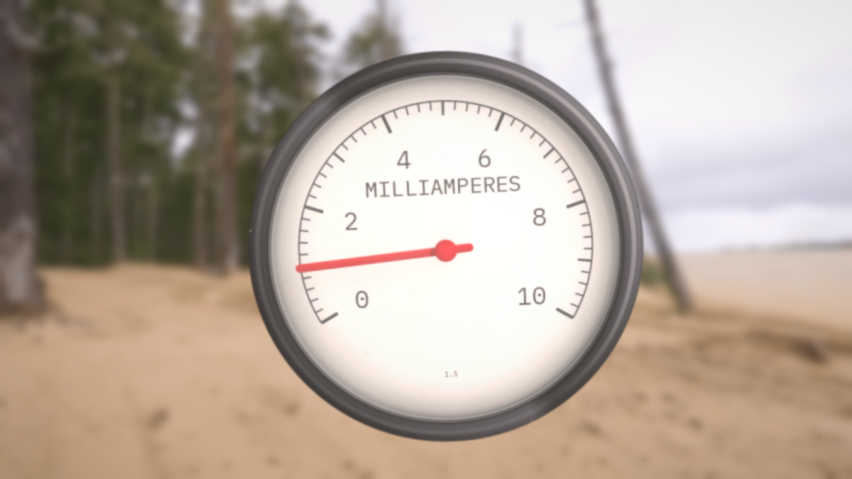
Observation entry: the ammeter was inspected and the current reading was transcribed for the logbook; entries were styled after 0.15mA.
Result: 1mA
